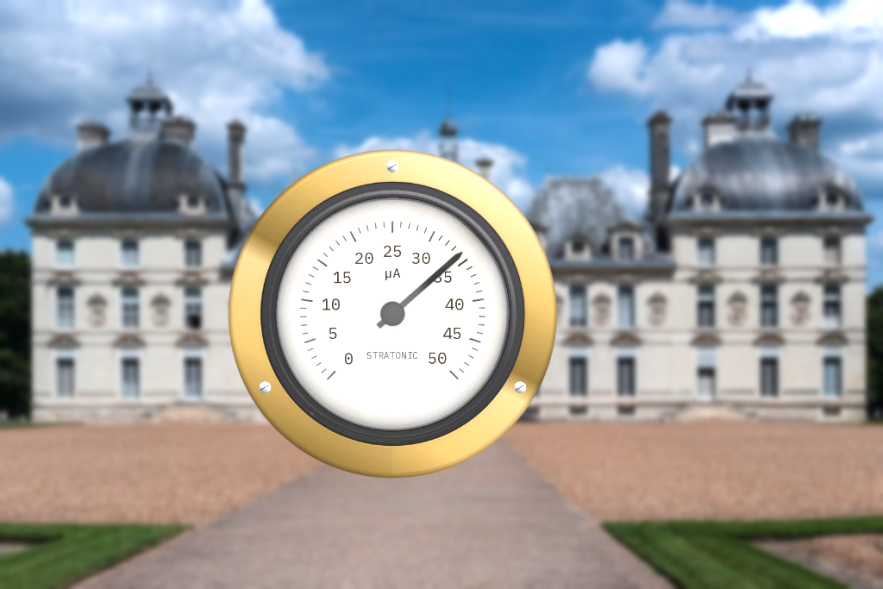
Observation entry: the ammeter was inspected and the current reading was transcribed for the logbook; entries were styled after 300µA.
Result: 34µA
